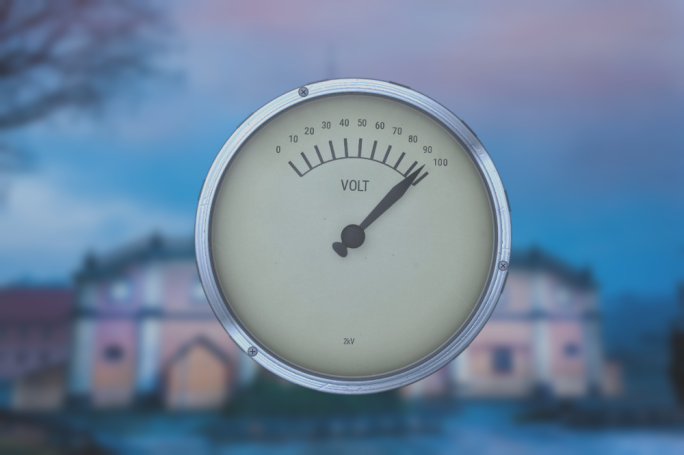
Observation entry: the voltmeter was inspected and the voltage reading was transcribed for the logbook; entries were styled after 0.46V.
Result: 95V
